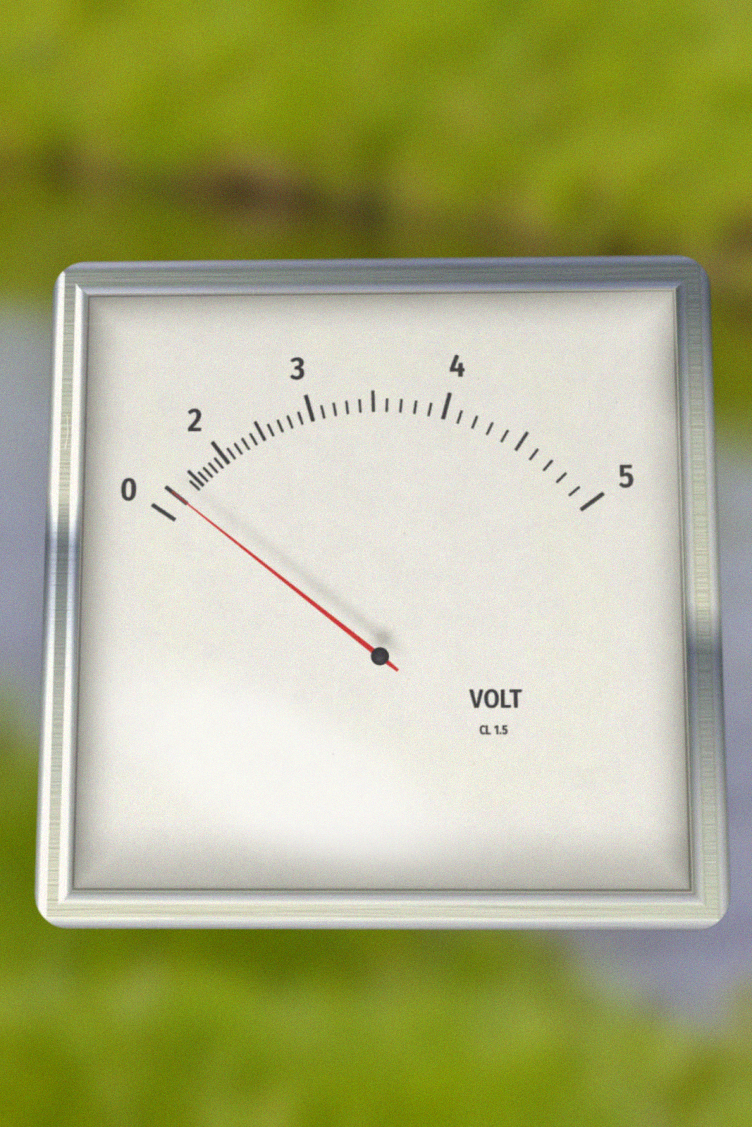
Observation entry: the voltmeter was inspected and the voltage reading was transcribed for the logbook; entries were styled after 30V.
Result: 1V
